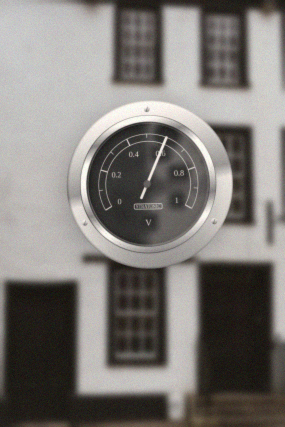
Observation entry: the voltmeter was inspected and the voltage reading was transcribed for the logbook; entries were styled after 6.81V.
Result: 0.6V
